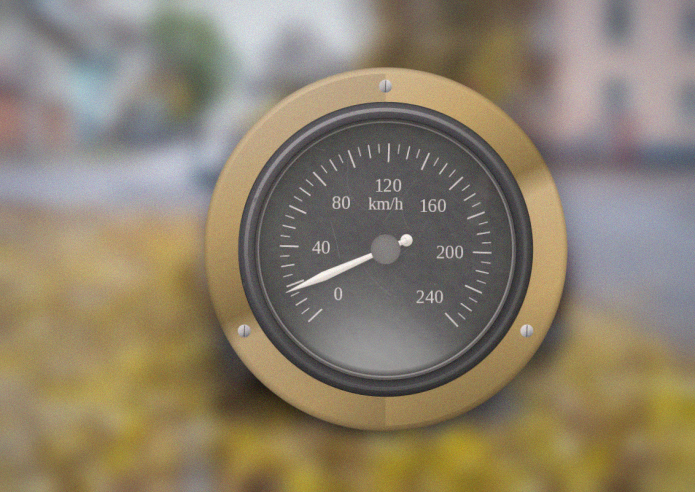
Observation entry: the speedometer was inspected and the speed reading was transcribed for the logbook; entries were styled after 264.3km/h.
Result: 17.5km/h
